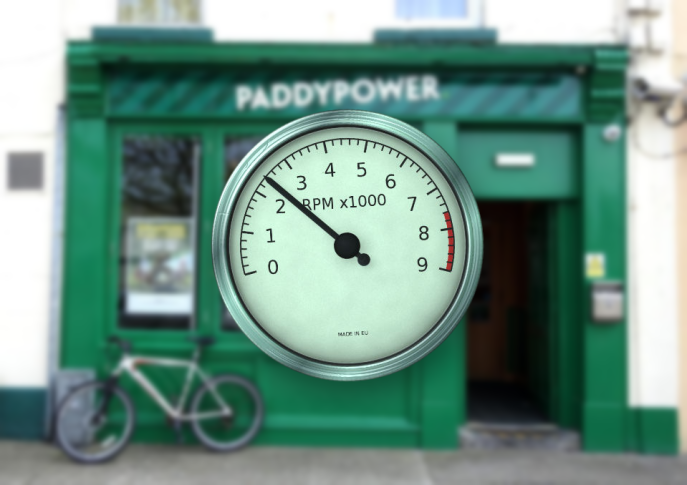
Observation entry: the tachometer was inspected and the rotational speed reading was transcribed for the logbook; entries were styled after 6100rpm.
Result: 2400rpm
